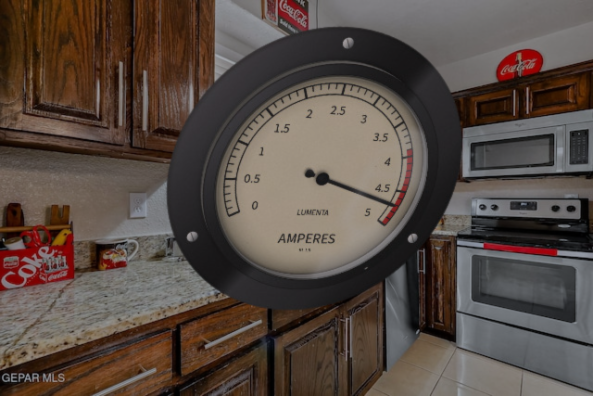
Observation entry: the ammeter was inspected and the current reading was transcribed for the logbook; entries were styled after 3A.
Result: 4.7A
